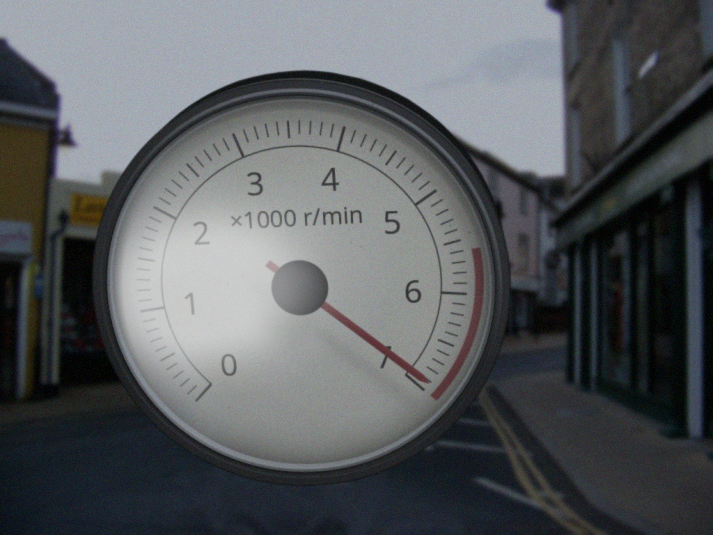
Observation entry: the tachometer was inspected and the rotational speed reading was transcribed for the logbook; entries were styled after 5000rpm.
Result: 6900rpm
